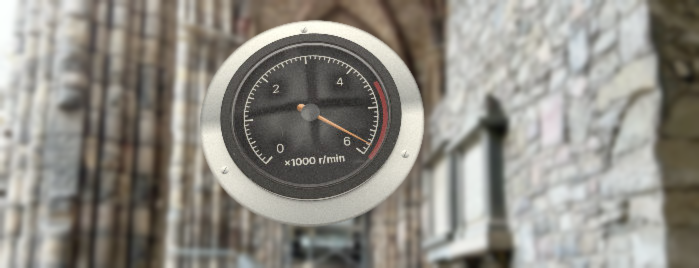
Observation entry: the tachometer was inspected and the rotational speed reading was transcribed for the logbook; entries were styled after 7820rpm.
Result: 5800rpm
